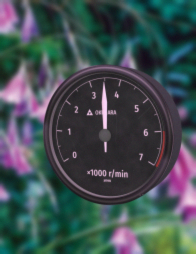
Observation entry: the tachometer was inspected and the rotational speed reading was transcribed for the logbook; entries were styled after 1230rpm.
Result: 3500rpm
